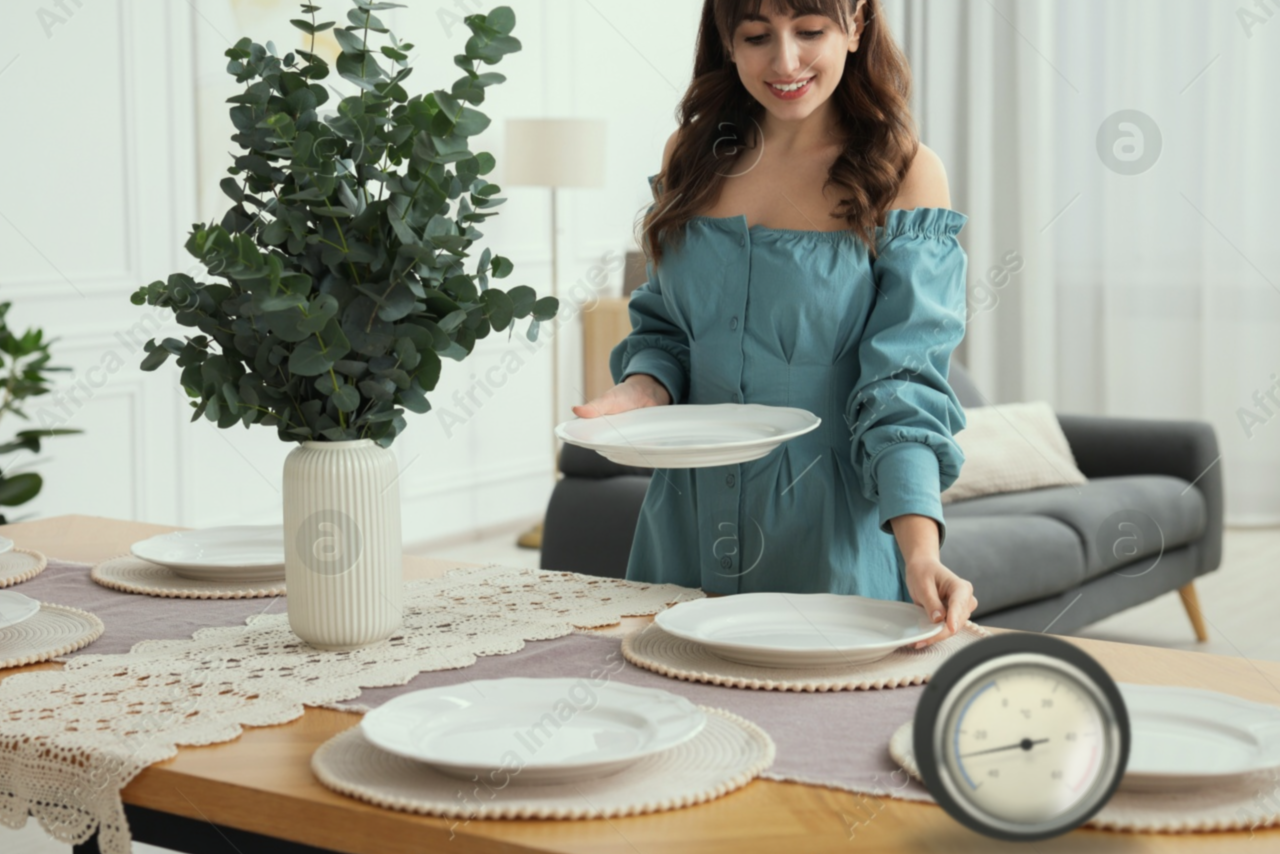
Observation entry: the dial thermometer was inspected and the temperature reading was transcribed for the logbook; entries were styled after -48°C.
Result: -28°C
